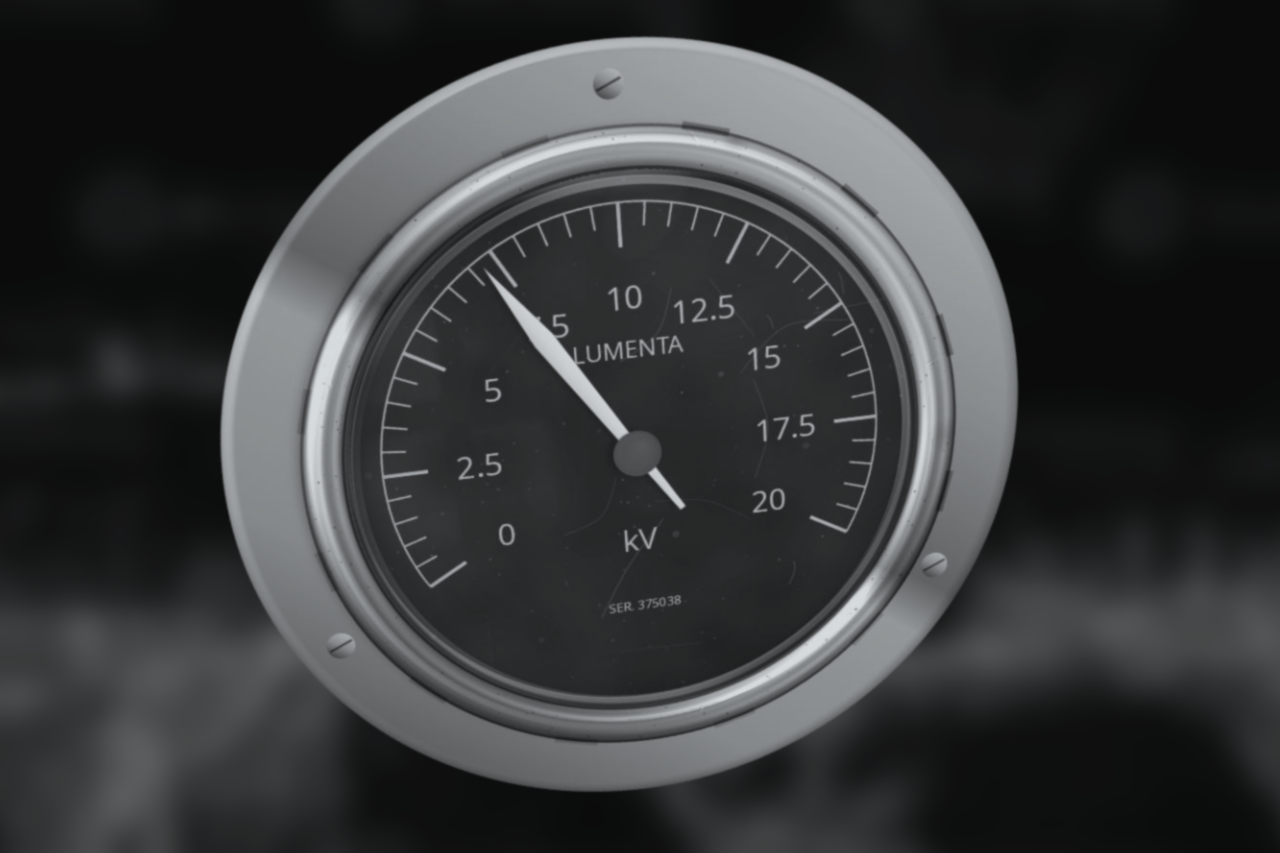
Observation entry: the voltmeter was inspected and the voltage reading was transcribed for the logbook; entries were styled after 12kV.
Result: 7.25kV
